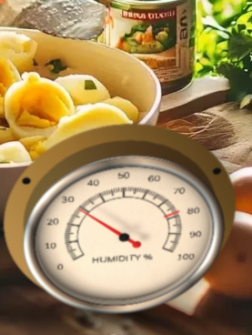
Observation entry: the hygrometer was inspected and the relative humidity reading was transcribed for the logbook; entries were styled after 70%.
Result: 30%
